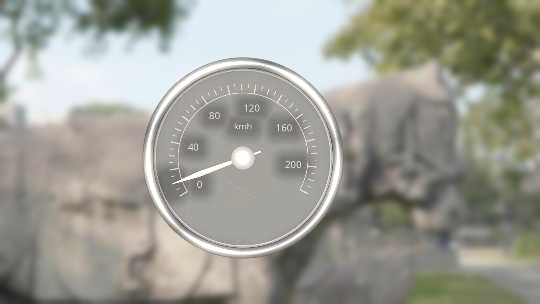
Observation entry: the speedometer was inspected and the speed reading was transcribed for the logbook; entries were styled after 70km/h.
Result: 10km/h
